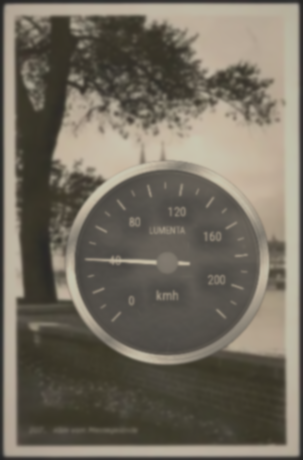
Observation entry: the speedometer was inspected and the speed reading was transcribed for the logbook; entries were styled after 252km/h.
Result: 40km/h
